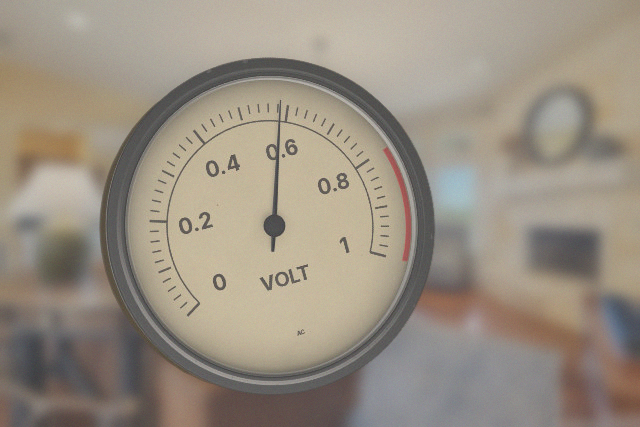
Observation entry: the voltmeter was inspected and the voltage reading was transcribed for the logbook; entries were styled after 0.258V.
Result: 0.58V
